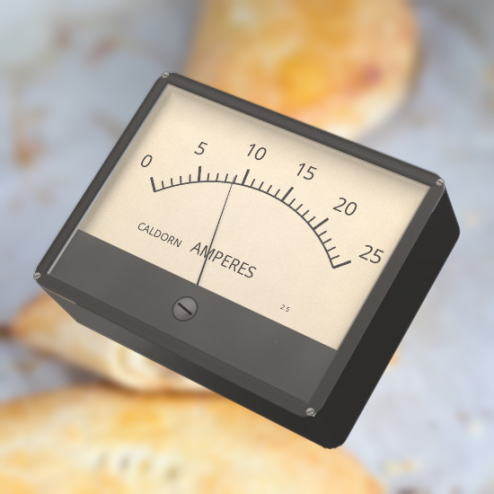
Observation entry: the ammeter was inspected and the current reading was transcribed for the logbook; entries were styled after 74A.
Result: 9A
